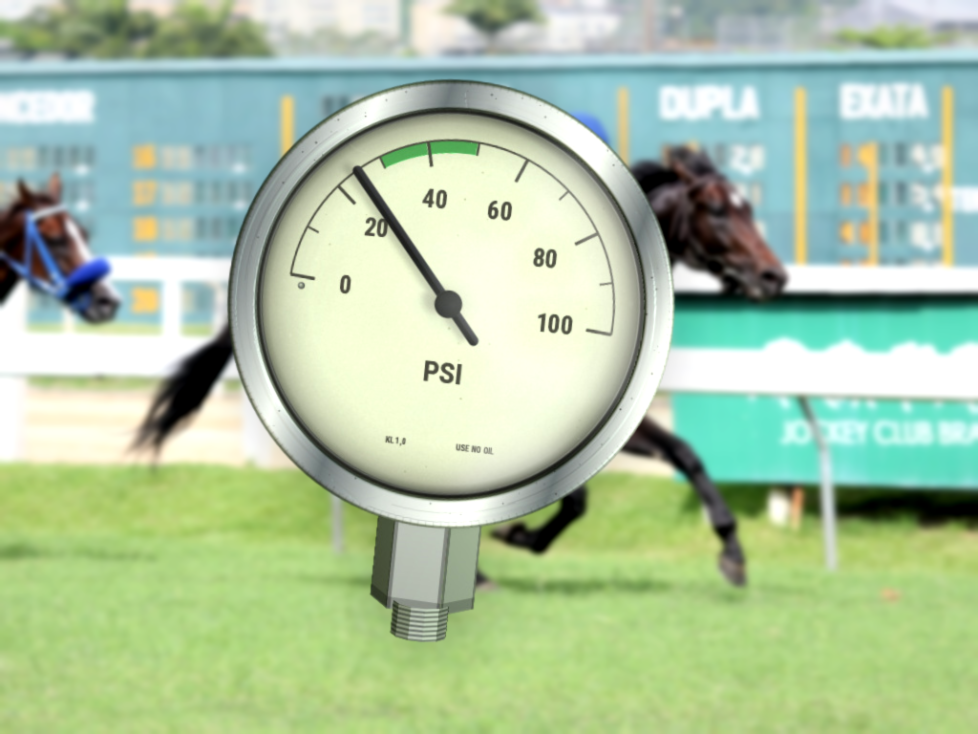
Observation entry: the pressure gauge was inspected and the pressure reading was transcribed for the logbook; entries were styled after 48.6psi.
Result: 25psi
